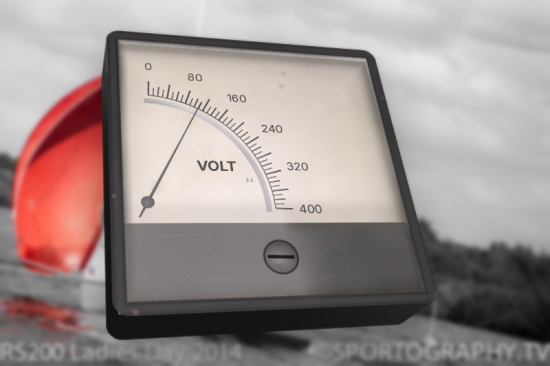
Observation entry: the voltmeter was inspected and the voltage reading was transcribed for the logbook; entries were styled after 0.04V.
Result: 110V
